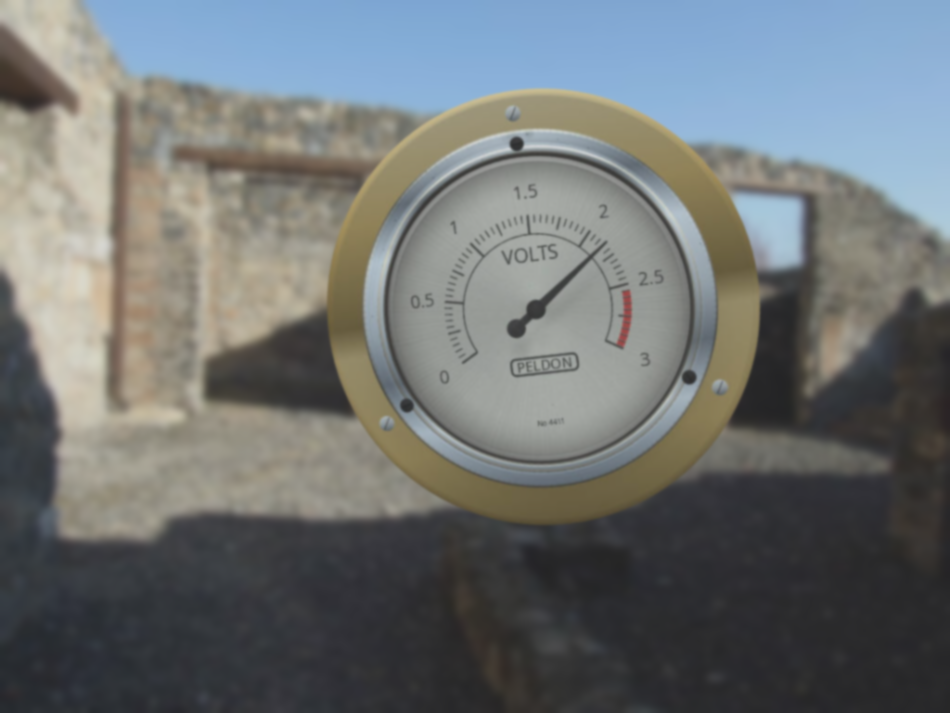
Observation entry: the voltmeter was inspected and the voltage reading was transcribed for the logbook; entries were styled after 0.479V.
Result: 2.15V
